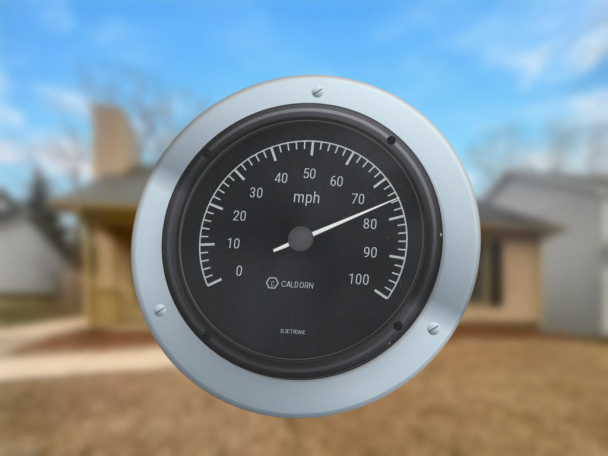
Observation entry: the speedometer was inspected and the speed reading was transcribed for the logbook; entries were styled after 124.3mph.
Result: 76mph
